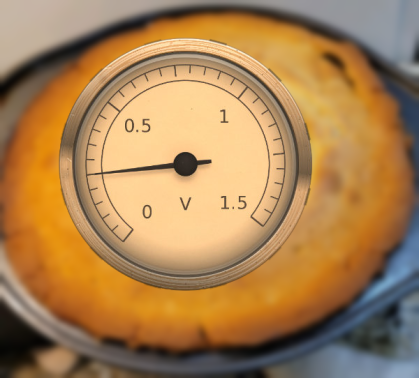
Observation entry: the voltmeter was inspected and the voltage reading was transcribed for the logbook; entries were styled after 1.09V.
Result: 0.25V
